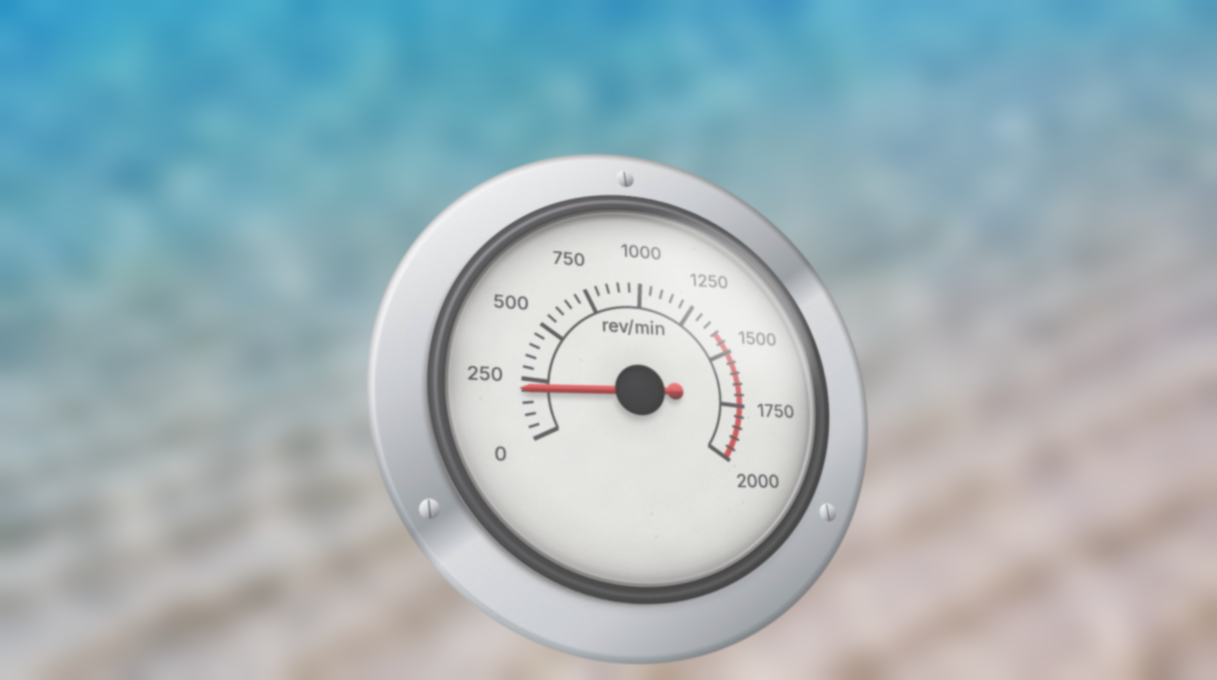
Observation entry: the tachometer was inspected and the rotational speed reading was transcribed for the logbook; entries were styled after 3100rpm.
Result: 200rpm
